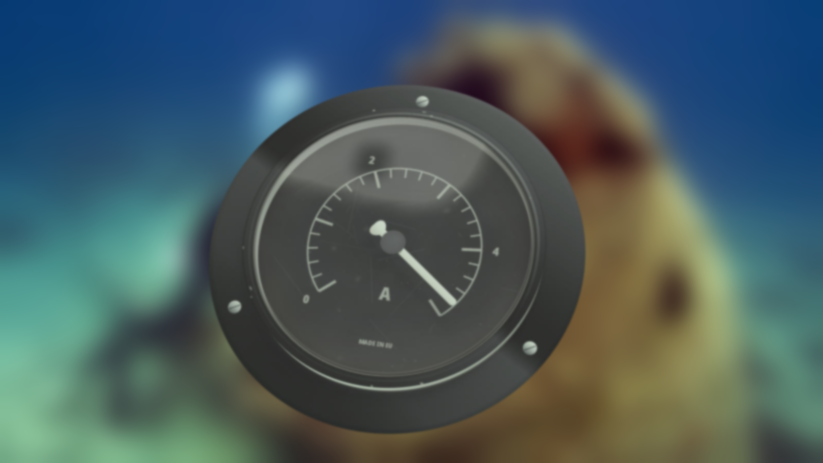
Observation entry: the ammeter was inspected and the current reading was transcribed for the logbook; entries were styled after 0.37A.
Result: 4.8A
